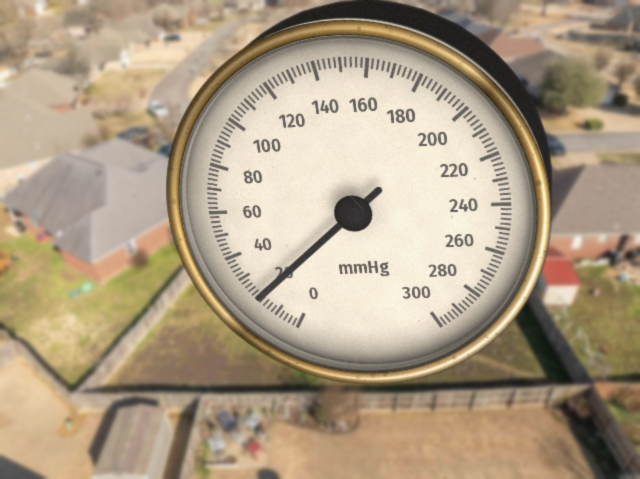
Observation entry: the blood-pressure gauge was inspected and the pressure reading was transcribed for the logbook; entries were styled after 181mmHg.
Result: 20mmHg
